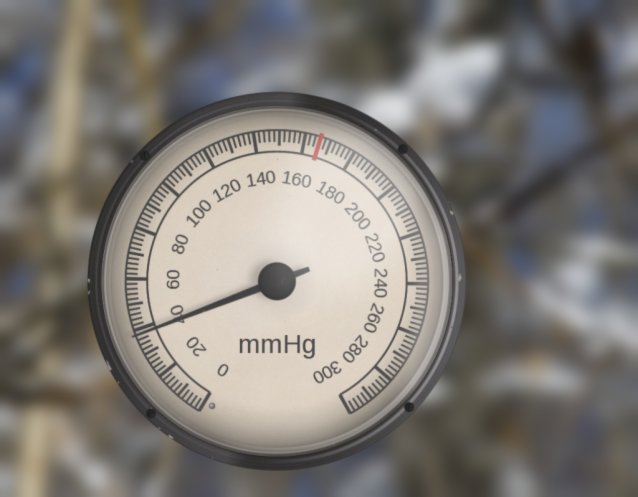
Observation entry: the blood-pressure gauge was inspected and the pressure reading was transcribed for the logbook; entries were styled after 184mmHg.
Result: 38mmHg
